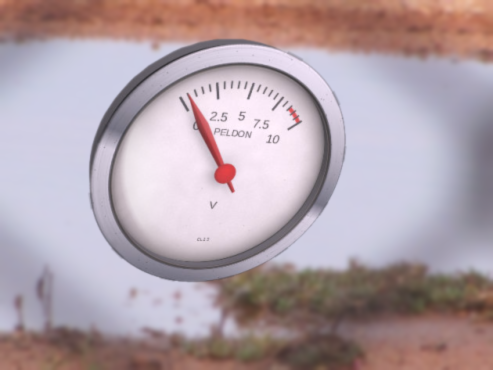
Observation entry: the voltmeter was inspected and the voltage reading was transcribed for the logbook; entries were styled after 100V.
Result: 0.5V
